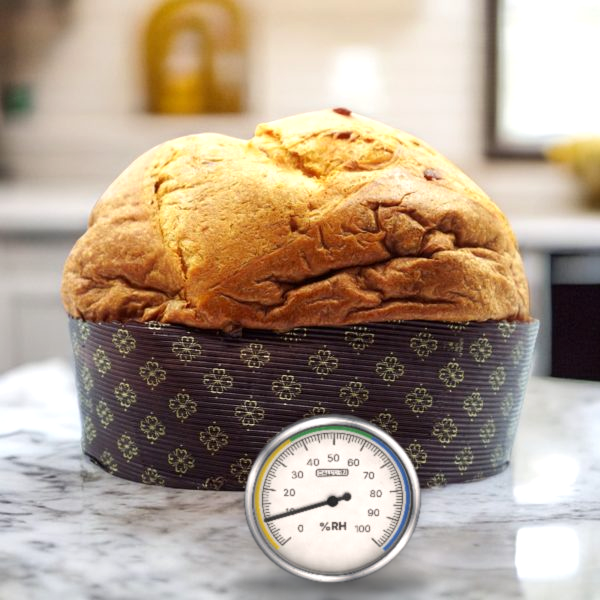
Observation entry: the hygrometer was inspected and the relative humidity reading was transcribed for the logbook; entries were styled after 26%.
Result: 10%
